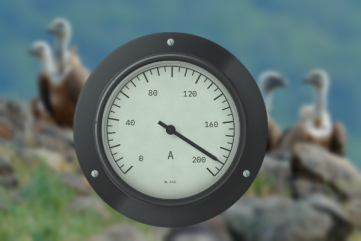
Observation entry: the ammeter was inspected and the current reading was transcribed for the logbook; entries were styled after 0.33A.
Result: 190A
